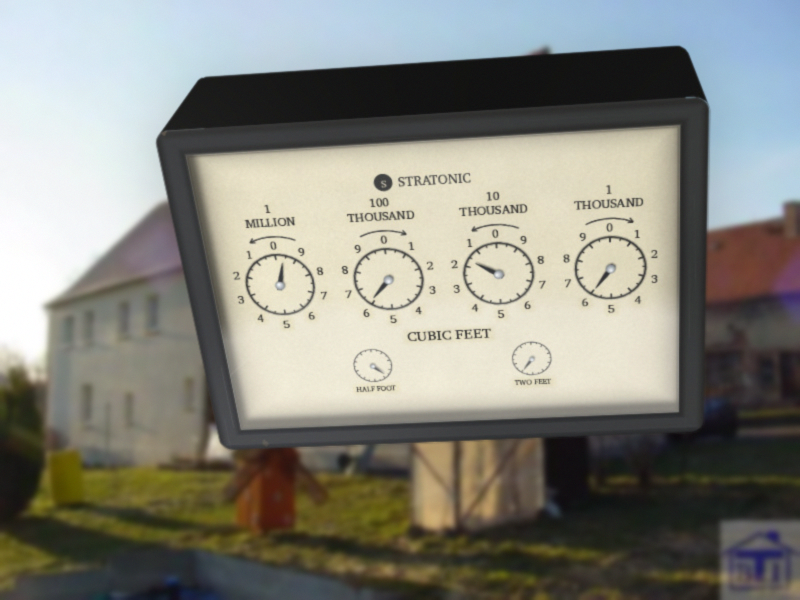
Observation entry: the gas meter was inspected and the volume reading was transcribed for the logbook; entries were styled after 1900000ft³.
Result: 961600ft³
